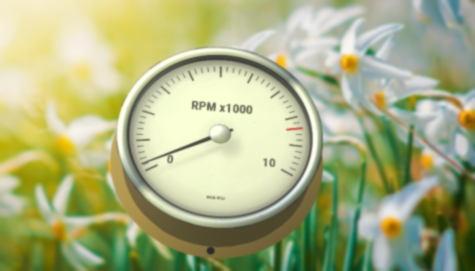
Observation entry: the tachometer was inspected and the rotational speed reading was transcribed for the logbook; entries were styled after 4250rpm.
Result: 200rpm
